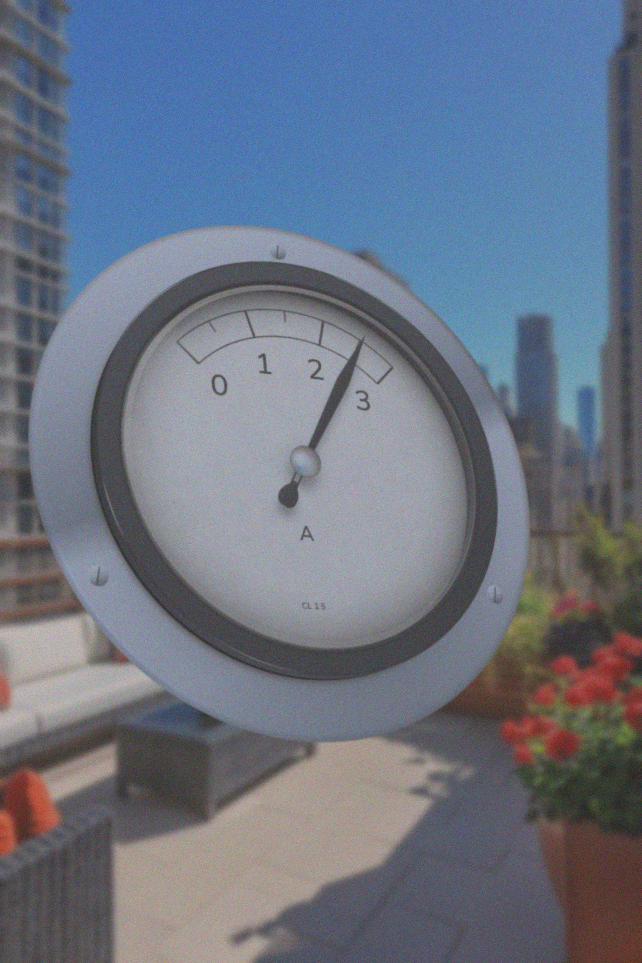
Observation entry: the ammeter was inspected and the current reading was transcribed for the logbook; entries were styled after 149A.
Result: 2.5A
